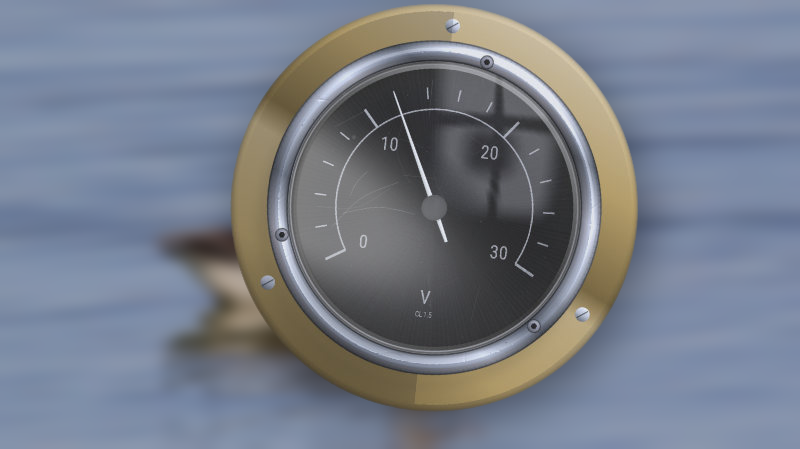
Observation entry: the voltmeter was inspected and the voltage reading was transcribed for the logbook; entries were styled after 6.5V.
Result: 12V
